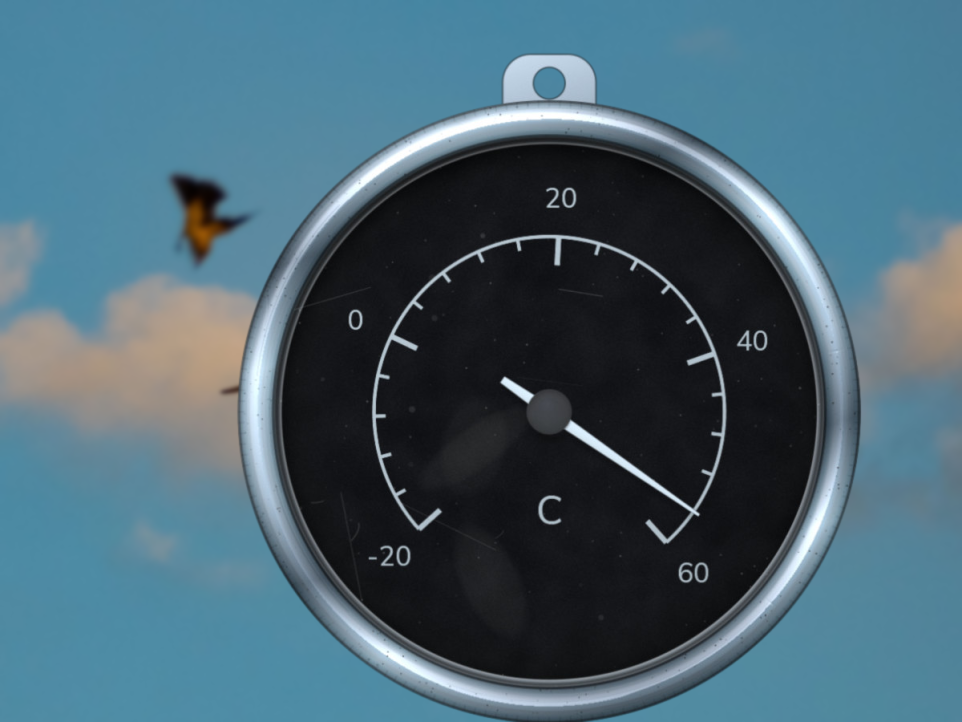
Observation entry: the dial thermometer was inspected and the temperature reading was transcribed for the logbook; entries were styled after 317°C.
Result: 56°C
